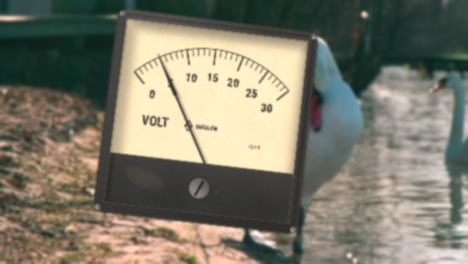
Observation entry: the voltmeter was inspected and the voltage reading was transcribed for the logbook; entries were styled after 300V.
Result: 5V
